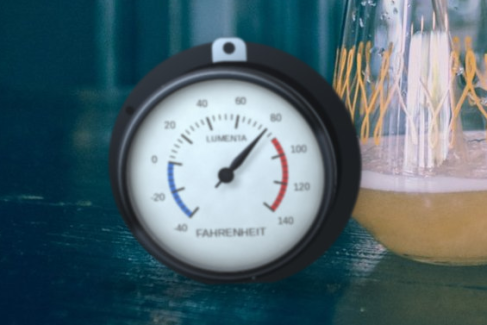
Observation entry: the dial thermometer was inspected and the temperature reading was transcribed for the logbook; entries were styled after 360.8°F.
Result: 80°F
